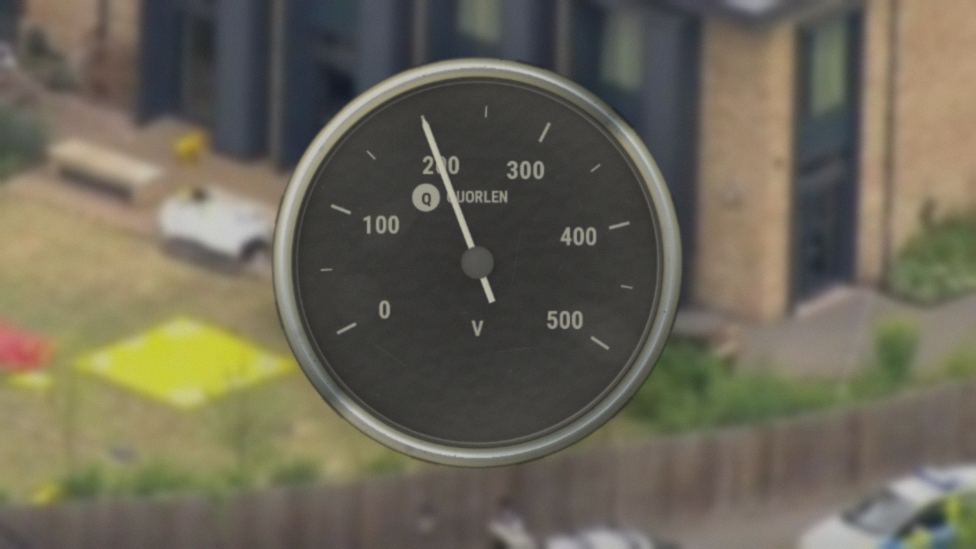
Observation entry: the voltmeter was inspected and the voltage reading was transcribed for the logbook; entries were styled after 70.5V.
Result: 200V
